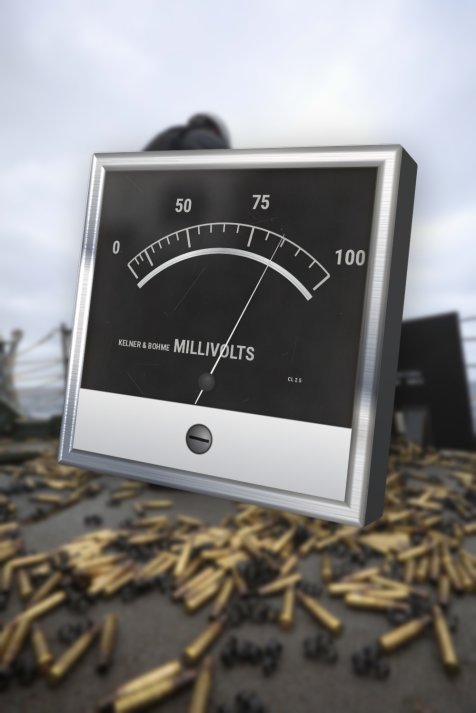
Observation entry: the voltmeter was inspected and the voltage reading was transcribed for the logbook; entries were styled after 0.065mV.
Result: 85mV
